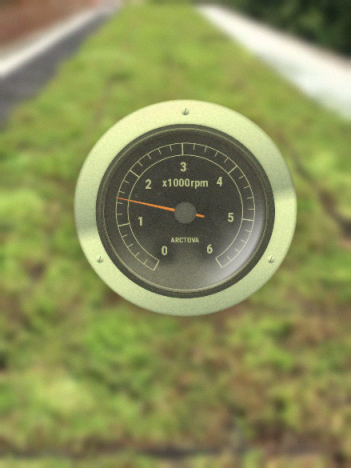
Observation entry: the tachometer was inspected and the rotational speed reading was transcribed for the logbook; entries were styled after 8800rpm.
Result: 1500rpm
